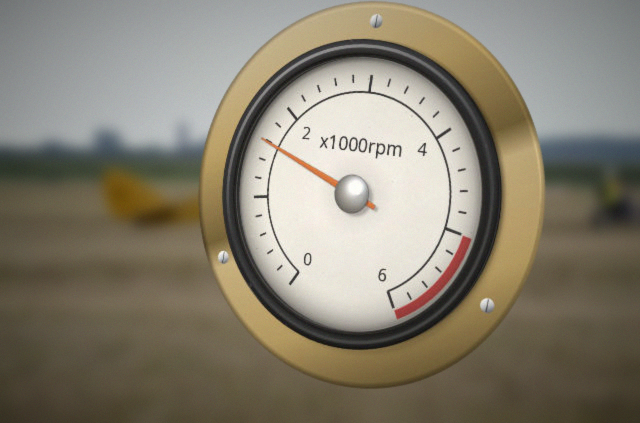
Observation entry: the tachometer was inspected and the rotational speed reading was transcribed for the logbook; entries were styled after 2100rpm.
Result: 1600rpm
